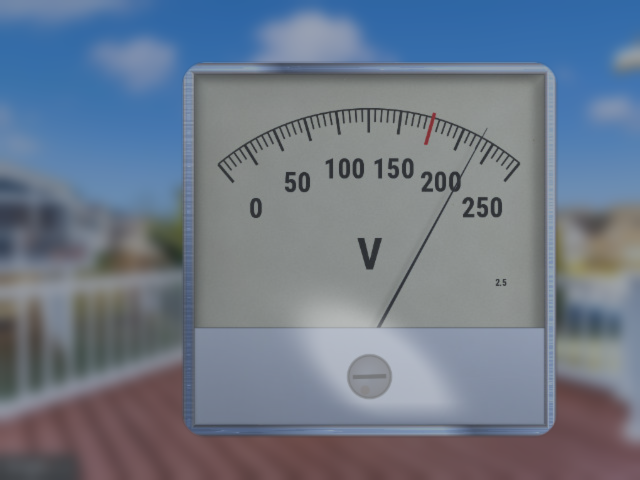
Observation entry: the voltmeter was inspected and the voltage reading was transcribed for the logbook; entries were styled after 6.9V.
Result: 215V
